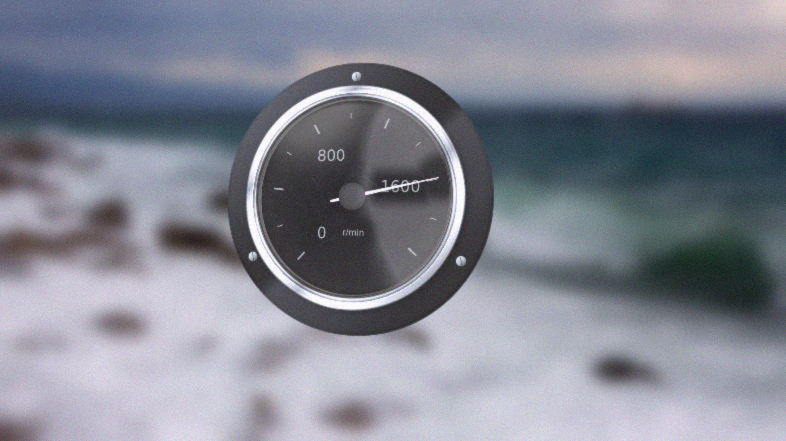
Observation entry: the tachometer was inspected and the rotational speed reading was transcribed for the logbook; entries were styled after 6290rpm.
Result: 1600rpm
